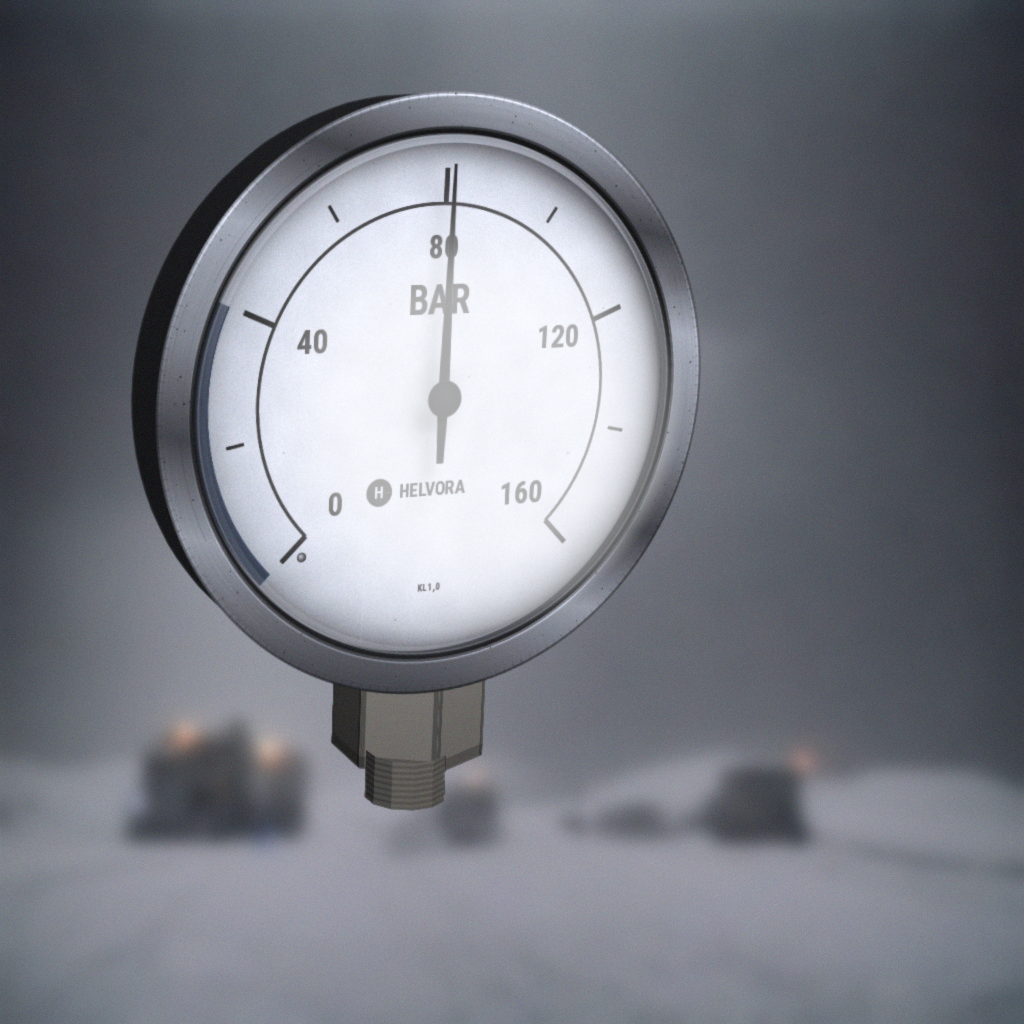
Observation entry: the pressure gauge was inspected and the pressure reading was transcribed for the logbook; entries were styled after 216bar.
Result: 80bar
